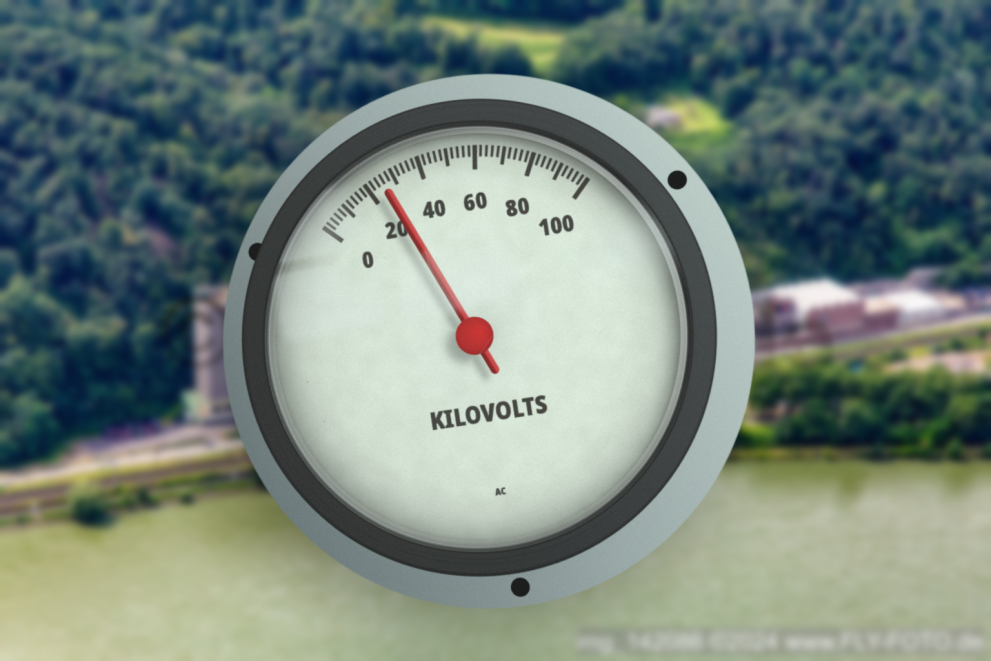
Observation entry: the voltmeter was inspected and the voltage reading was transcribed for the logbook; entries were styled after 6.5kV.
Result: 26kV
